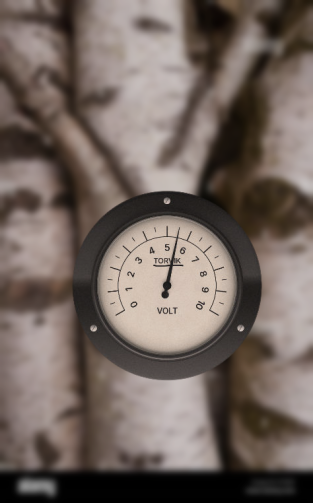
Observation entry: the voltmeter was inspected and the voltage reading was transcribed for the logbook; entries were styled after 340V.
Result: 5.5V
